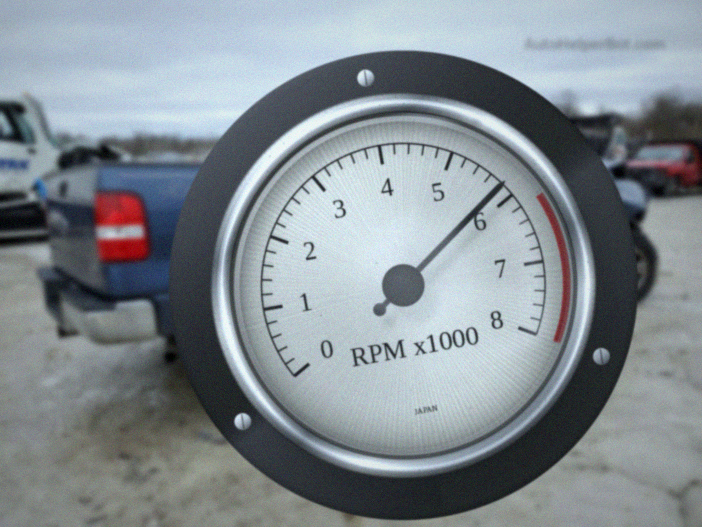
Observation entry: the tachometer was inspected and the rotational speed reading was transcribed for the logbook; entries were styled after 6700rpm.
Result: 5800rpm
